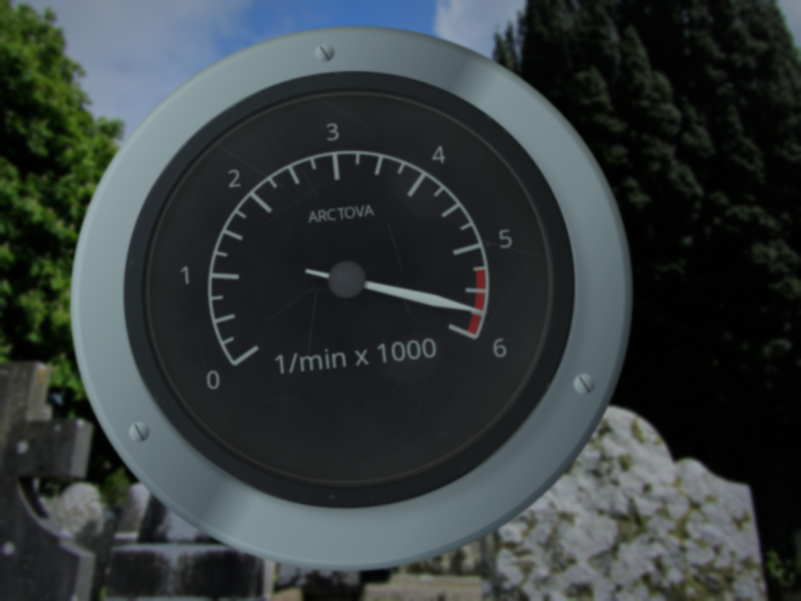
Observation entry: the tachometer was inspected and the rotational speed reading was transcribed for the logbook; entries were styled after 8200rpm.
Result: 5750rpm
